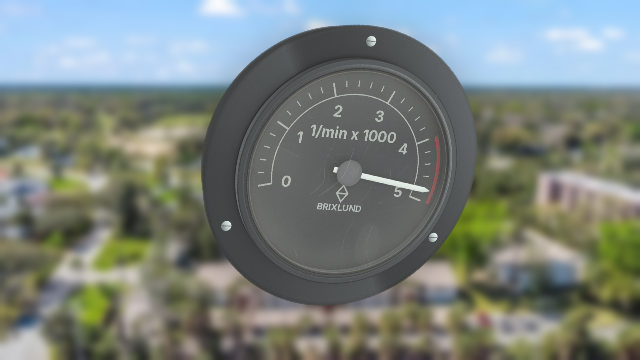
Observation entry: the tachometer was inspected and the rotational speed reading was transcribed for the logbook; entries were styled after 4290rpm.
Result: 4800rpm
